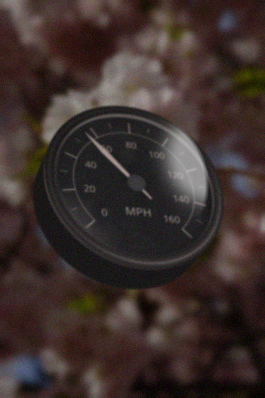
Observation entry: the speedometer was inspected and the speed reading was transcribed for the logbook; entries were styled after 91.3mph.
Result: 55mph
